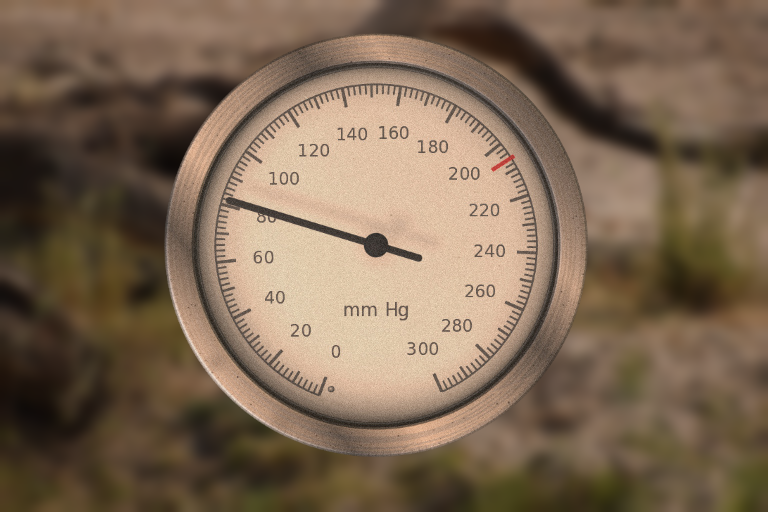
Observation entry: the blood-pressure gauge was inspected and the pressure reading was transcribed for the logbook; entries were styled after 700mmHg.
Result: 82mmHg
